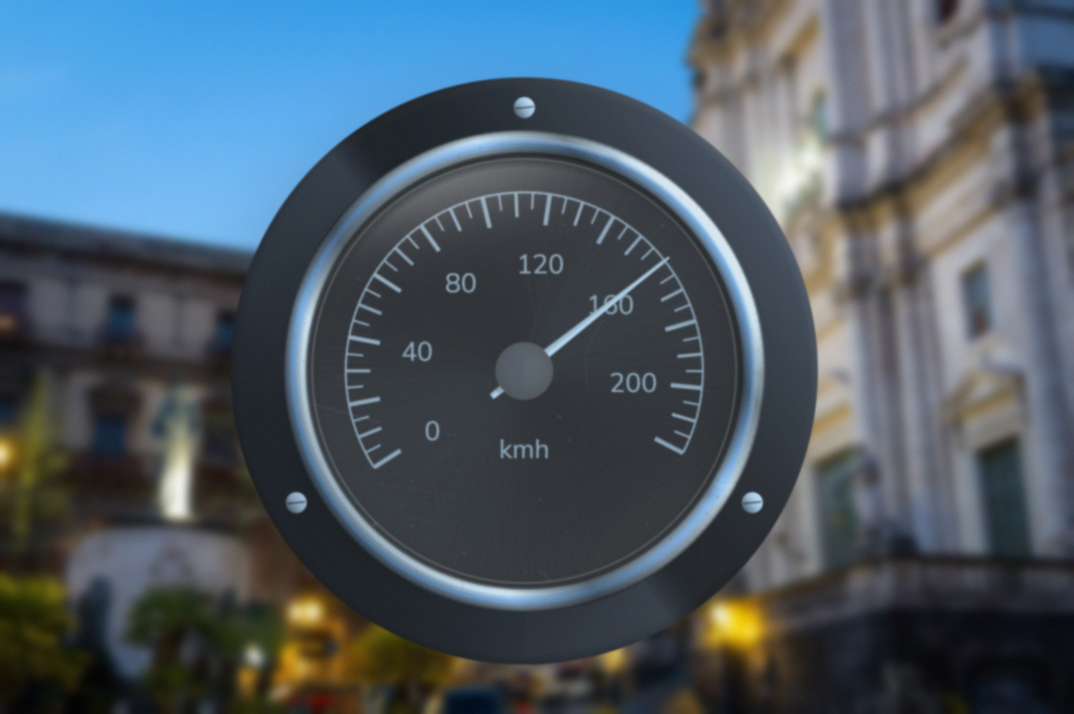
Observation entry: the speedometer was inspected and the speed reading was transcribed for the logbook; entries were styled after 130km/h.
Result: 160km/h
